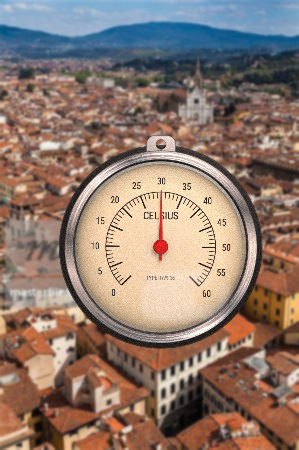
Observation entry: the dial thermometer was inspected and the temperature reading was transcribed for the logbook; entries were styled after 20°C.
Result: 30°C
